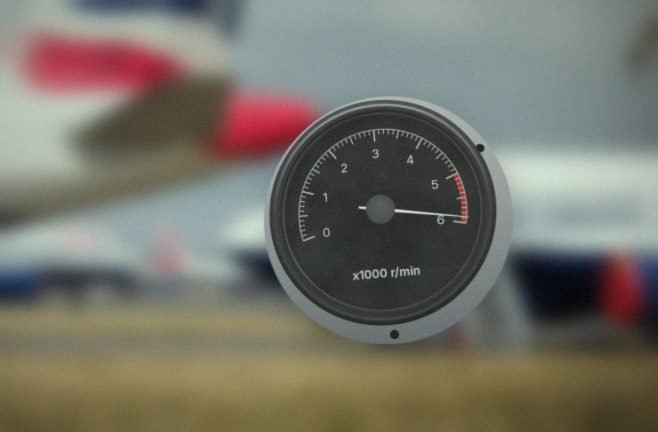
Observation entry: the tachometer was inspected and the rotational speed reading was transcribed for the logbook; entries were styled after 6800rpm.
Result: 5900rpm
